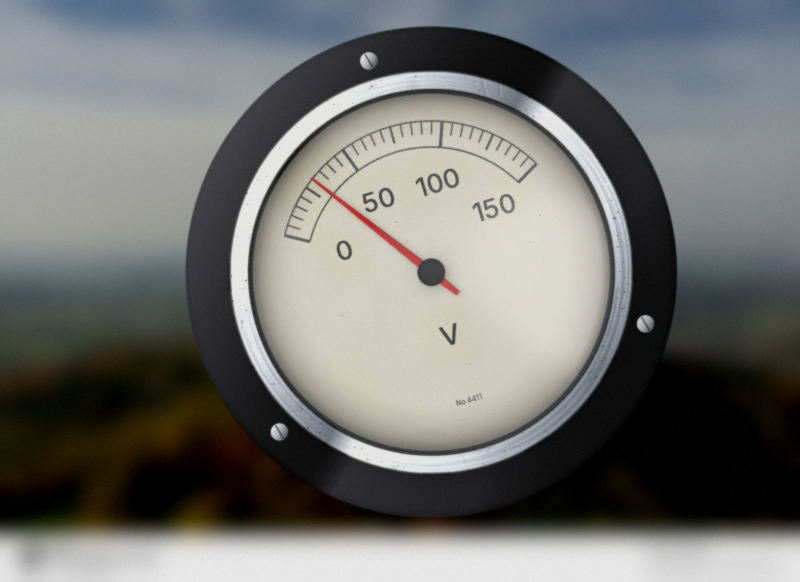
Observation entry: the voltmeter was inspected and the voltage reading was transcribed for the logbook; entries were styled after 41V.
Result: 30V
